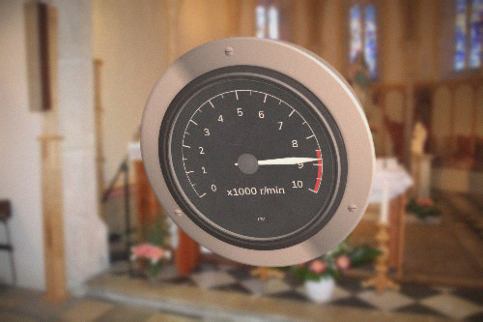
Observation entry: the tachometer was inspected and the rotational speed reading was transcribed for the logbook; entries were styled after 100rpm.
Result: 8750rpm
